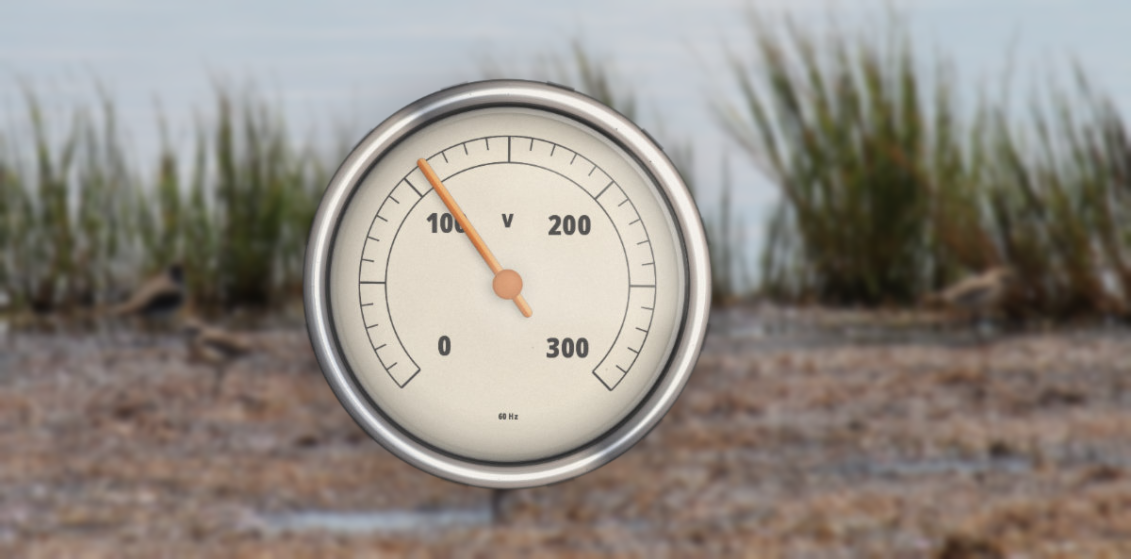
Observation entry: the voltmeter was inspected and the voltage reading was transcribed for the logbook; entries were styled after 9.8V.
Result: 110V
